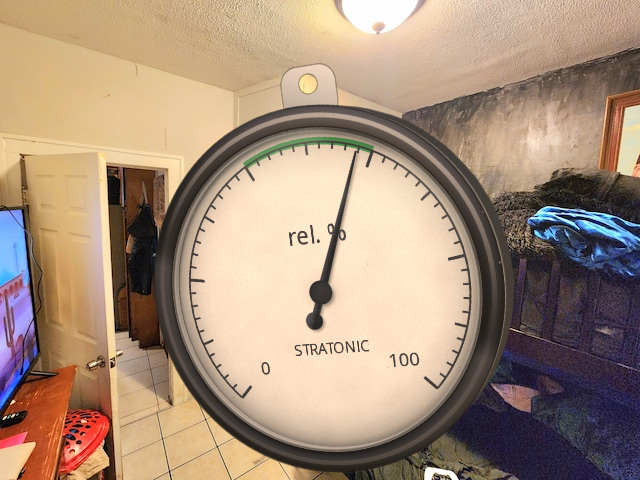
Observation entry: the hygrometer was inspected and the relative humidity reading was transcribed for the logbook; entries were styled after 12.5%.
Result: 58%
